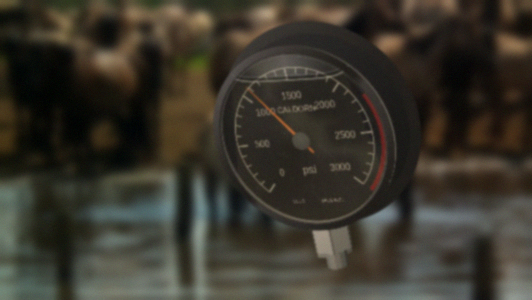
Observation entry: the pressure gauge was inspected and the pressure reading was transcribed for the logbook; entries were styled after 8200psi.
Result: 1100psi
